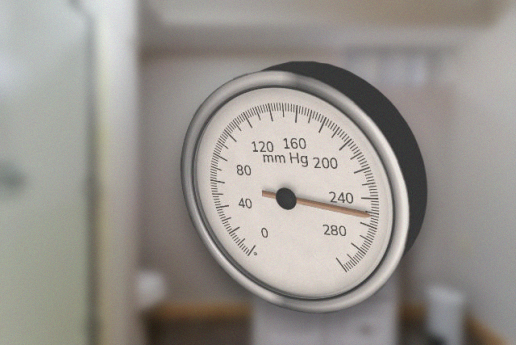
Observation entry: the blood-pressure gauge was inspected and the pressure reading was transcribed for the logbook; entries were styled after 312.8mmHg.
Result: 250mmHg
